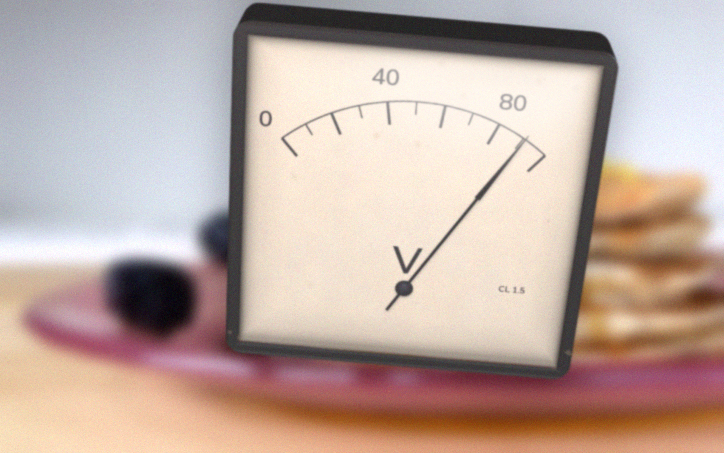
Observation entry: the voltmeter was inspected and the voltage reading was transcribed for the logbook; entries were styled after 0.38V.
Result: 90V
